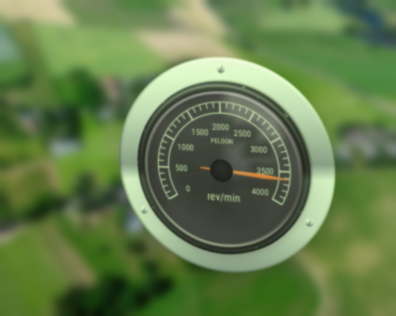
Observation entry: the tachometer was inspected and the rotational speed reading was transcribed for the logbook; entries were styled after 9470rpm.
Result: 3600rpm
